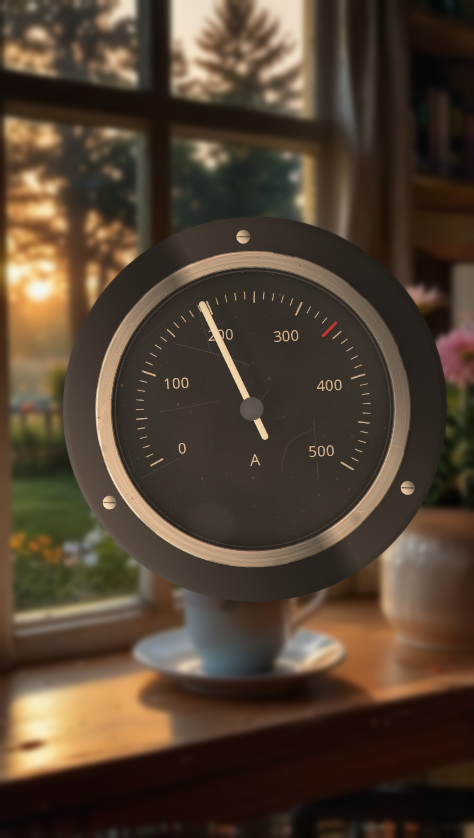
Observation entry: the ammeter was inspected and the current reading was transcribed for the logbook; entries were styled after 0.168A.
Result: 195A
